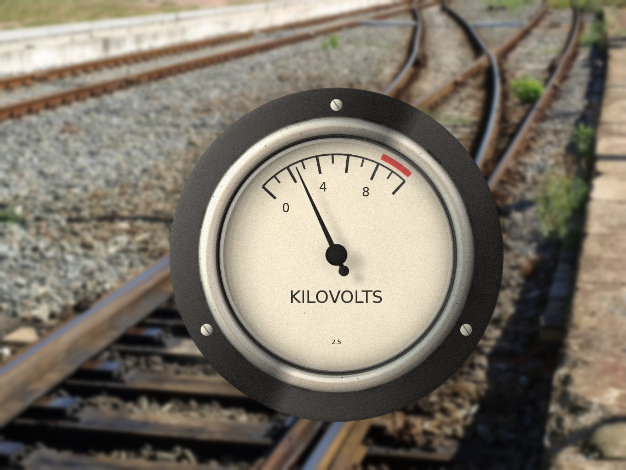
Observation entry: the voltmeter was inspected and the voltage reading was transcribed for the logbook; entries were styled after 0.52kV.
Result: 2.5kV
